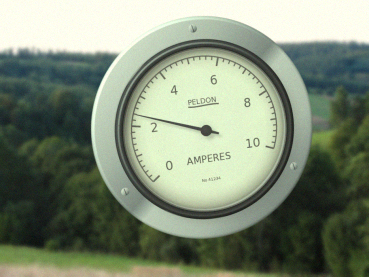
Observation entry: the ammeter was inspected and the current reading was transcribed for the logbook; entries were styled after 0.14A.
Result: 2.4A
